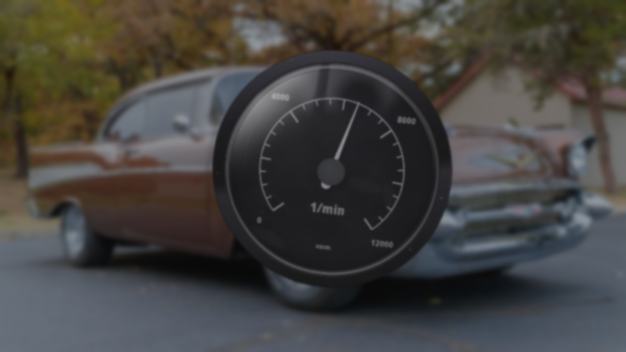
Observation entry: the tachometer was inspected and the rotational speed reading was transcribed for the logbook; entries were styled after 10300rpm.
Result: 6500rpm
